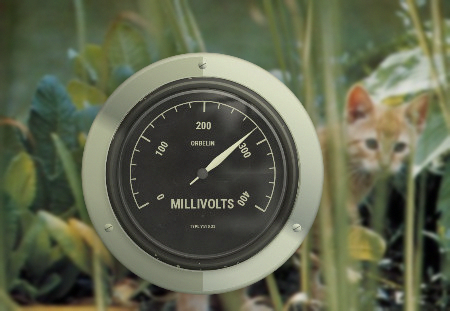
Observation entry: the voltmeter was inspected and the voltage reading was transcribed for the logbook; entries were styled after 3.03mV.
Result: 280mV
